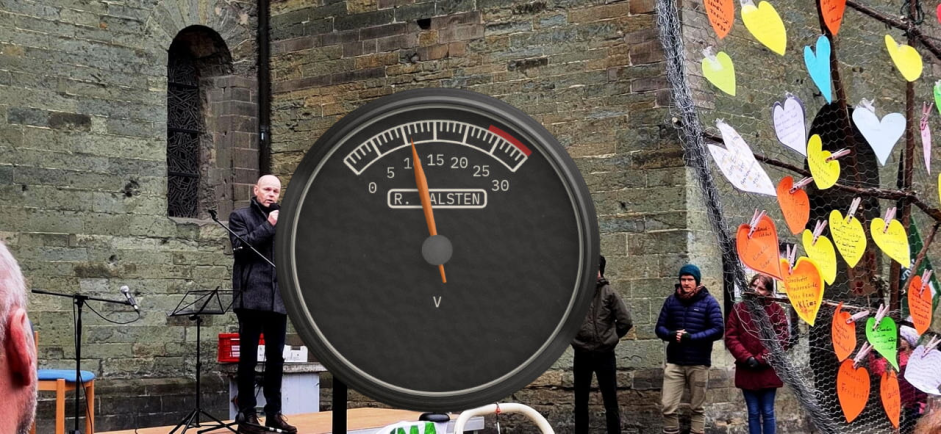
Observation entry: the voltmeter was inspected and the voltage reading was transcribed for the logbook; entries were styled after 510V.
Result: 11V
